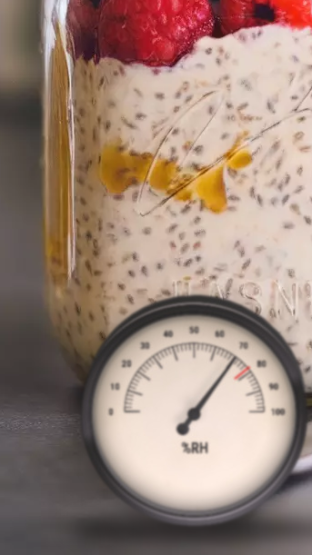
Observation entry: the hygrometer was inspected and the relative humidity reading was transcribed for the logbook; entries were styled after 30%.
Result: 70%
